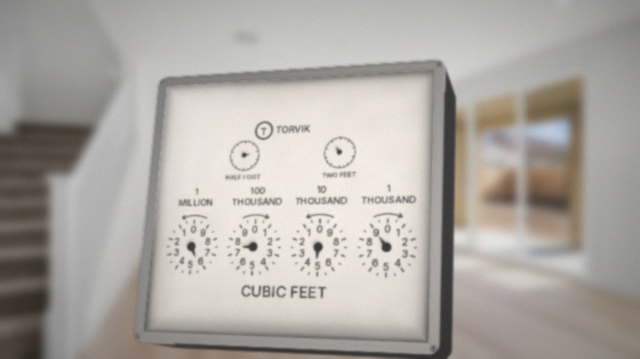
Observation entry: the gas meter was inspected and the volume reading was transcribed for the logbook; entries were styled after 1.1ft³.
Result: 574900ft³
